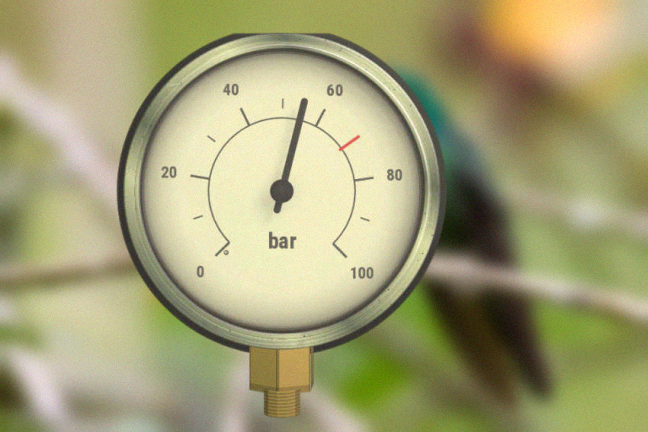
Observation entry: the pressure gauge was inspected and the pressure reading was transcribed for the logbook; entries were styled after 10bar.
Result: 55bar
